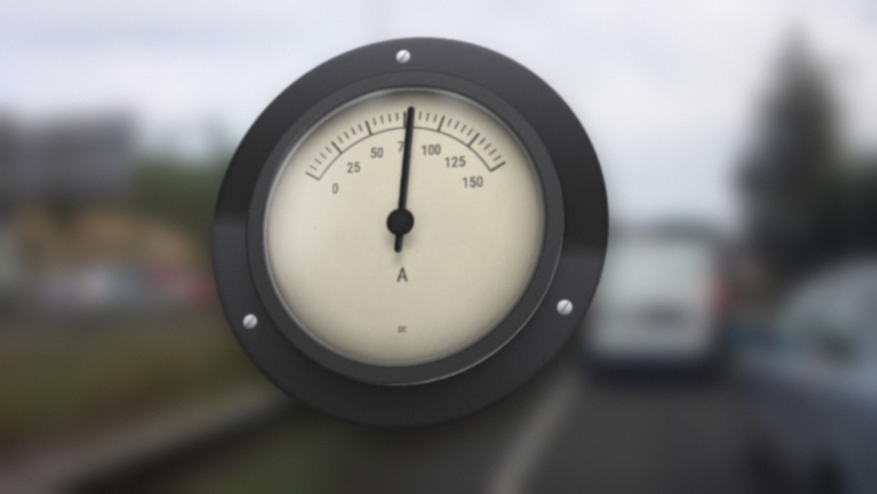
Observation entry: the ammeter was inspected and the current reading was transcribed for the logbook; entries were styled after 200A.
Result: 80A
